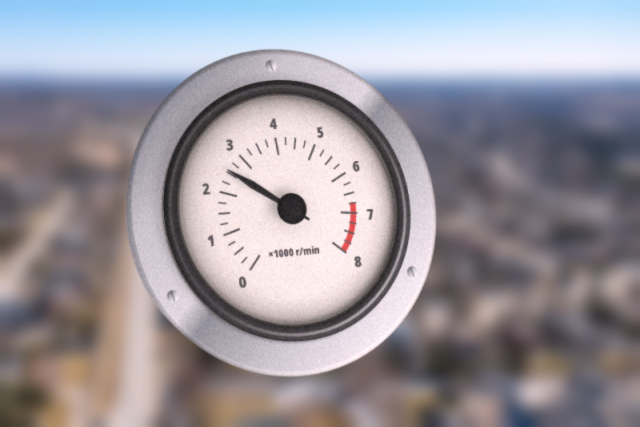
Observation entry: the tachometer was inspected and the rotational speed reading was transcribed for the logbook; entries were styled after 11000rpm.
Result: 2500rpm
